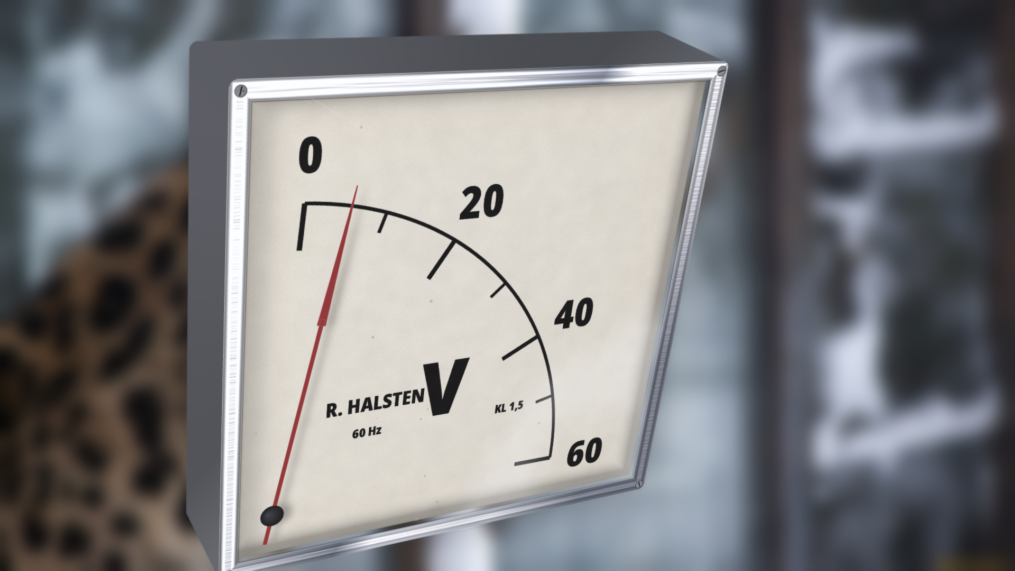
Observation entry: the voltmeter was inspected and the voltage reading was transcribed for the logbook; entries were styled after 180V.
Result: 5V
